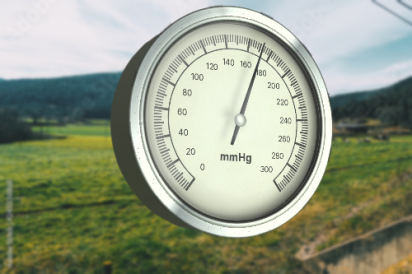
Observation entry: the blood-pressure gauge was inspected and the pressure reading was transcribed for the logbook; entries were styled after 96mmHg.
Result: 170mmHg
